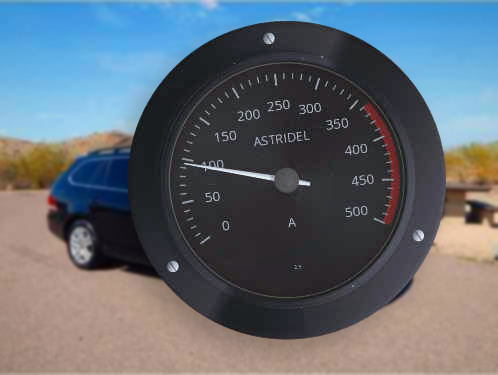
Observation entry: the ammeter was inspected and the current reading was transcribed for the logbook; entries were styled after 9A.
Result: 95A
